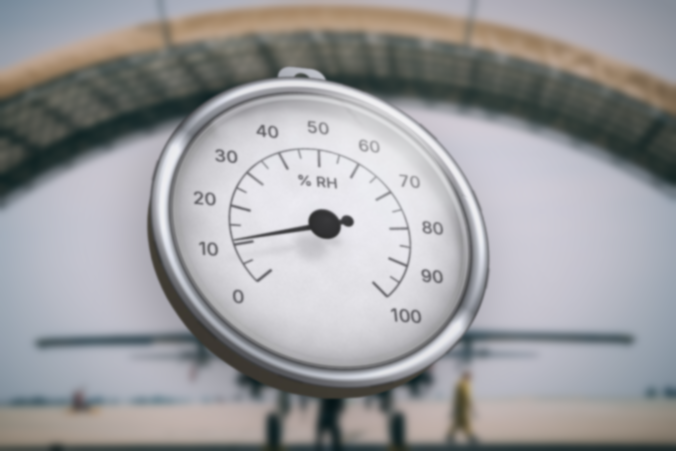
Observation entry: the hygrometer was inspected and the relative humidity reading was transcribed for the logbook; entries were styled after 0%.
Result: 10%
